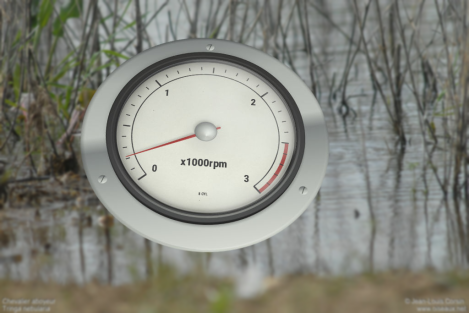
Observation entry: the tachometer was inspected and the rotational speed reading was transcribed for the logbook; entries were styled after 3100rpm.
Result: 200rpm
